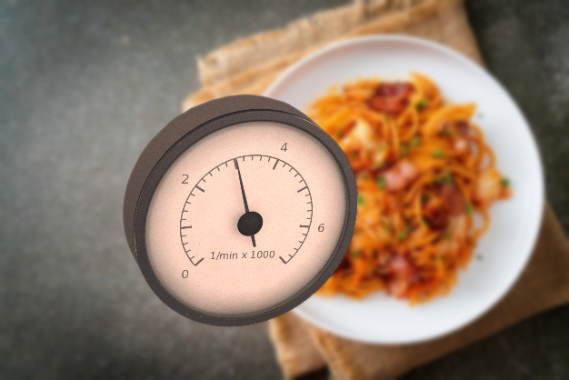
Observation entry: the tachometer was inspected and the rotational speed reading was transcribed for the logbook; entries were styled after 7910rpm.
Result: 3000rpm
